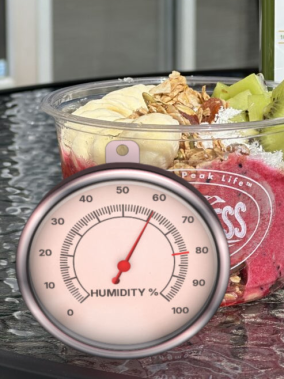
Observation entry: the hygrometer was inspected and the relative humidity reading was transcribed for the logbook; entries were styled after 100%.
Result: 60%
